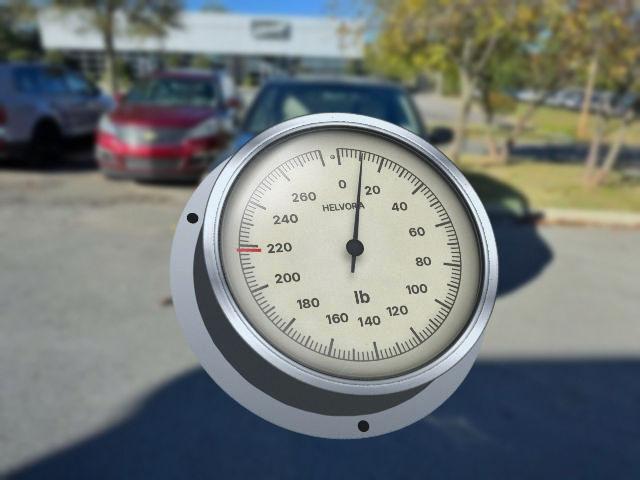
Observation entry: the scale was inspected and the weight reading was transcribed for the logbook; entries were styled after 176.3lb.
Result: 10lb
